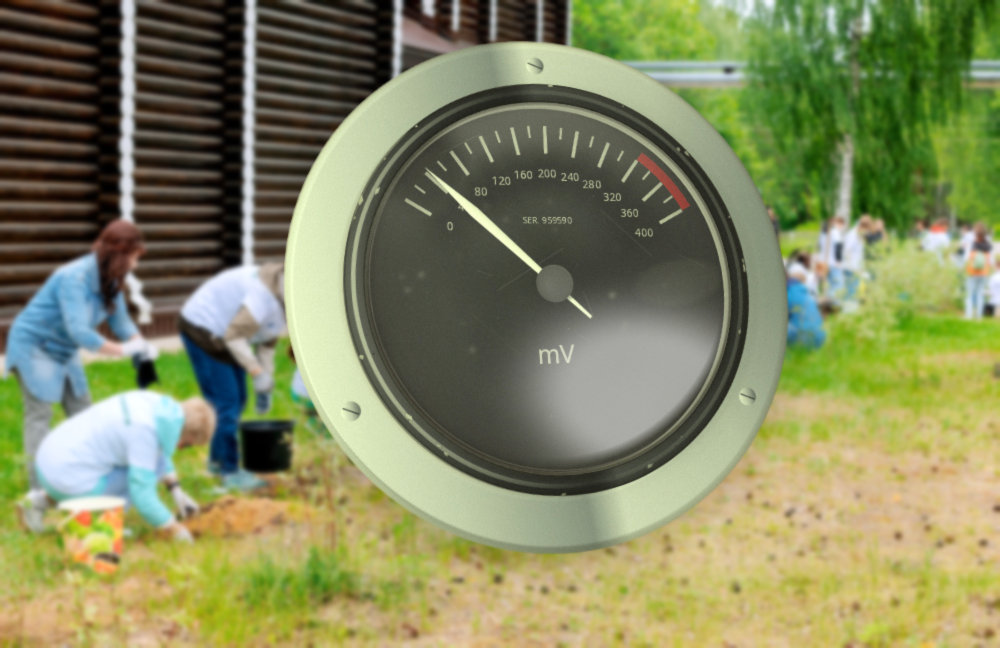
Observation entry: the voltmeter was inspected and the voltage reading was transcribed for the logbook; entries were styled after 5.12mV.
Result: 40mV
